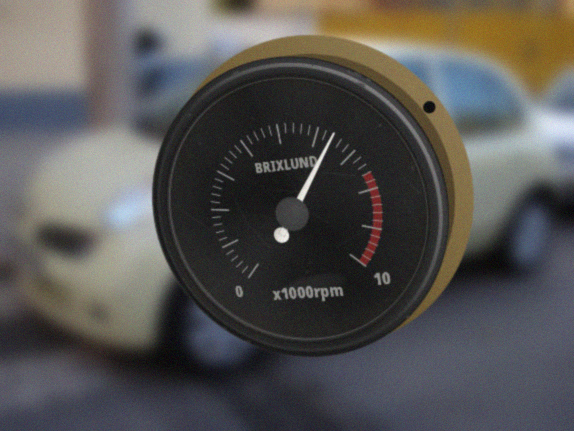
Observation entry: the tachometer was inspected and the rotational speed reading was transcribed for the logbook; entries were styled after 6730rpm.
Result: 6400rpm
